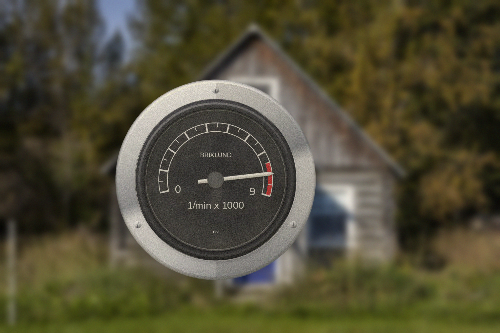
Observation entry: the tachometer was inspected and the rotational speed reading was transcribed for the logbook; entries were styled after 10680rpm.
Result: 8000rpm
